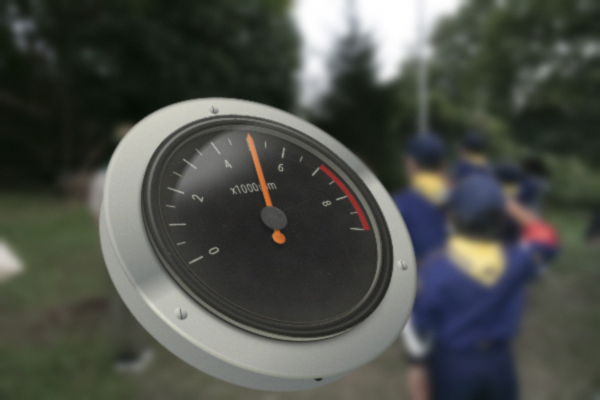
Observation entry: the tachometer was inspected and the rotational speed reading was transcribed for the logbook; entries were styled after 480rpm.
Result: 5000rpm
